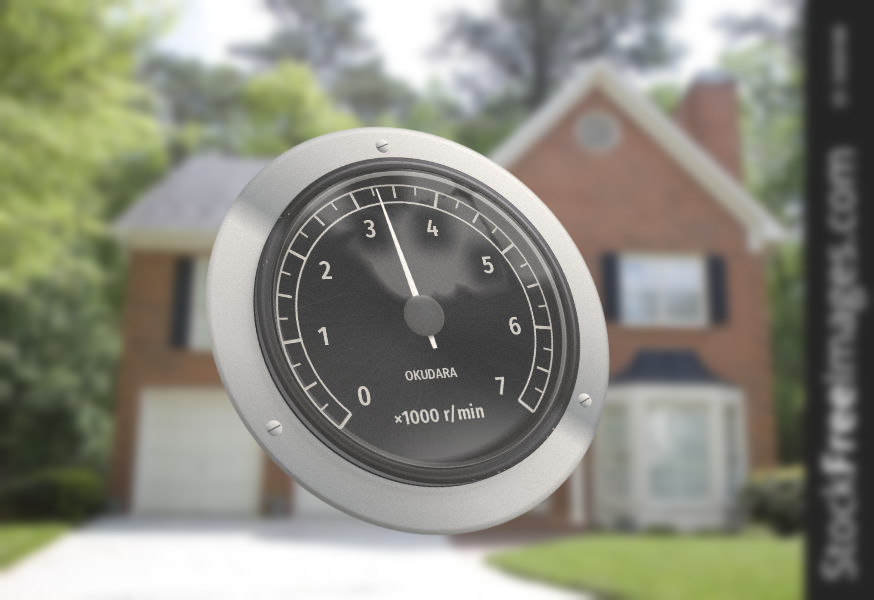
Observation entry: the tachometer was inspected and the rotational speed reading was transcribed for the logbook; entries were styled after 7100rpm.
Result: 3250rpm
